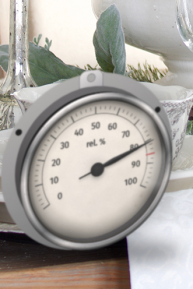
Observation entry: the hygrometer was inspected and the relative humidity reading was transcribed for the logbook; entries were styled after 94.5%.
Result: 80%
